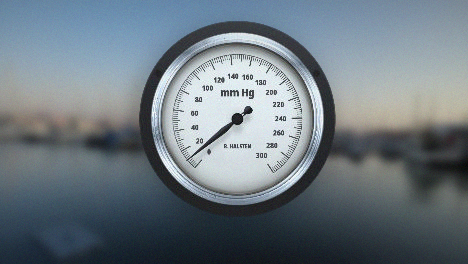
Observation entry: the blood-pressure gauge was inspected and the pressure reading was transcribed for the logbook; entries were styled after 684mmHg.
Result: 10mmHg
